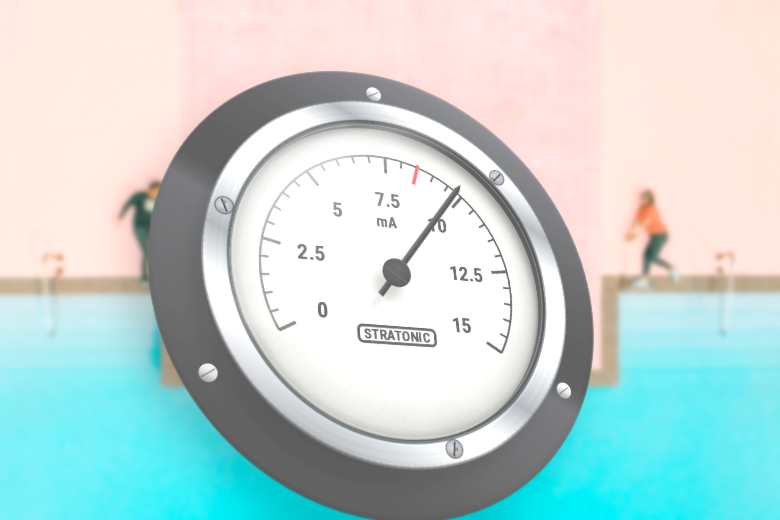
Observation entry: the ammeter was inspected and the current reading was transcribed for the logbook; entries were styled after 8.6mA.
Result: 9.75mA
